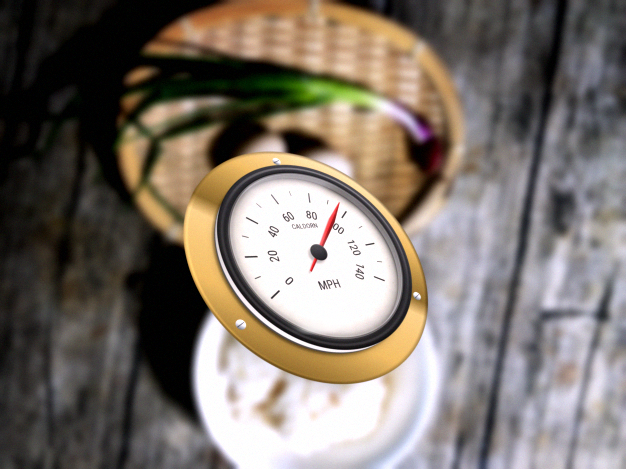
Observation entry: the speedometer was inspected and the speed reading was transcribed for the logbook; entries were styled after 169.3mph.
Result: 95mph
